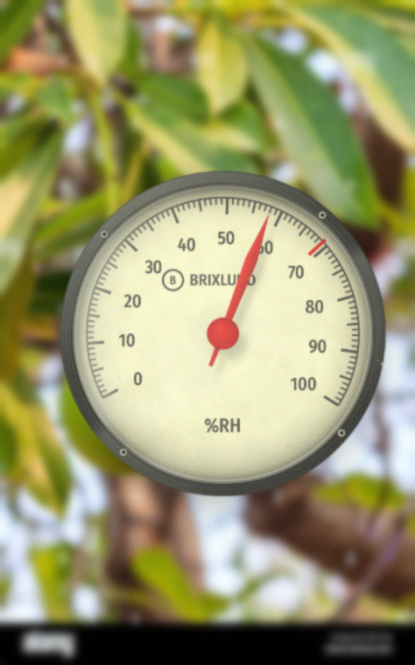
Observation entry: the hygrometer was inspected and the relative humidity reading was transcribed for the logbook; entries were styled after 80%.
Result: 58%
